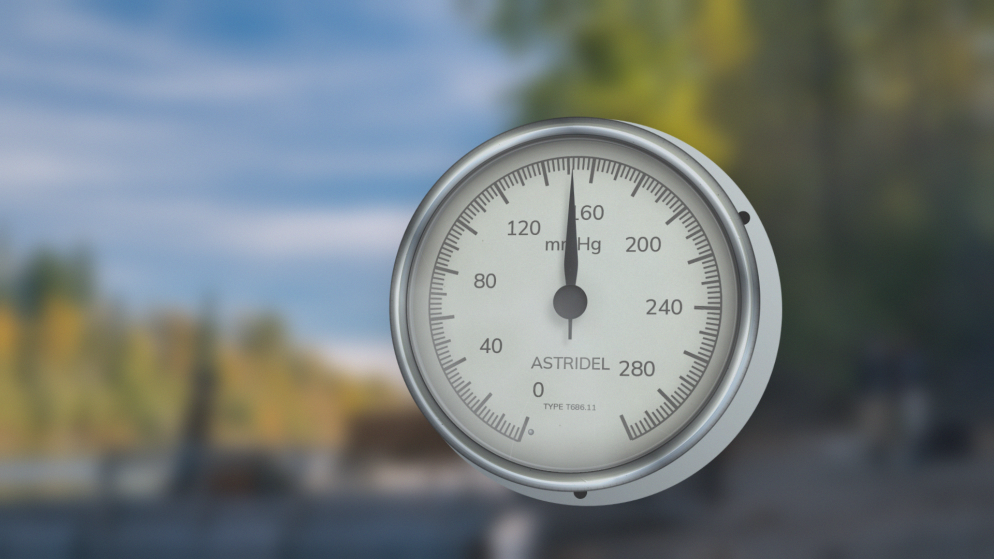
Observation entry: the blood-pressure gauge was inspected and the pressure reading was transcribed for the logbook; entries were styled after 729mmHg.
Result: 152mmHg
